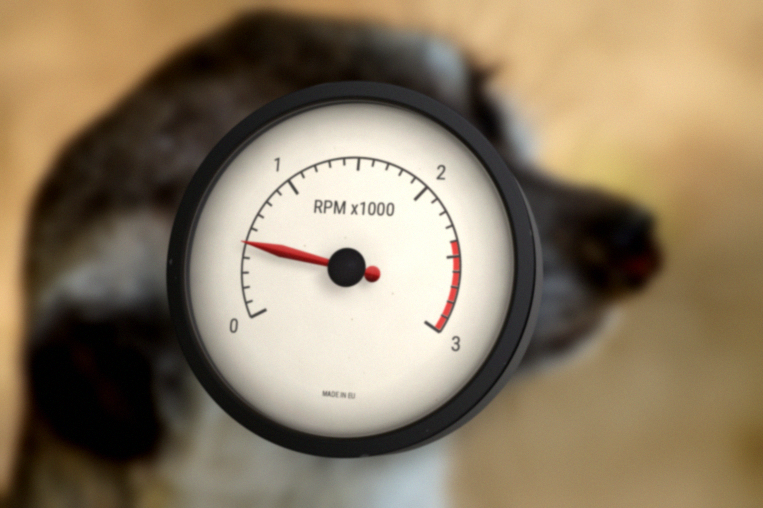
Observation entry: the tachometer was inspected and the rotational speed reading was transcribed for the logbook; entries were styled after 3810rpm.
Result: 500rpm
